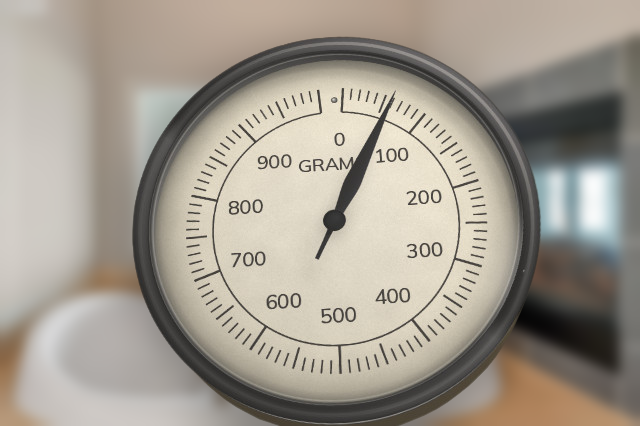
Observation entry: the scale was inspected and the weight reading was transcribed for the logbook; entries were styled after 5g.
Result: 60g
